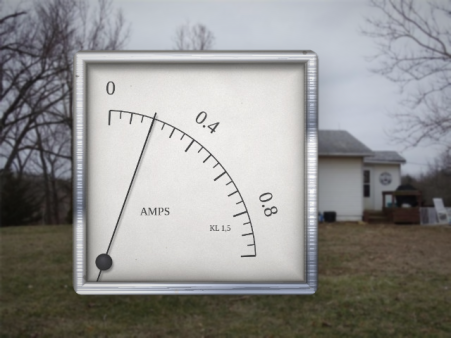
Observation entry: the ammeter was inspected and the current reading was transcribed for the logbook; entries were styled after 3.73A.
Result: 0.2A
